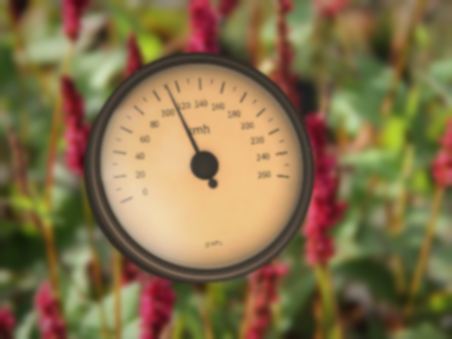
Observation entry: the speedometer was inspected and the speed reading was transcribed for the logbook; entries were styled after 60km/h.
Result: 110km/h
